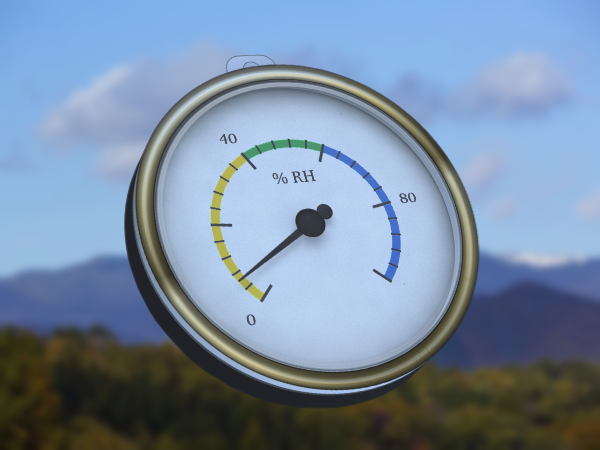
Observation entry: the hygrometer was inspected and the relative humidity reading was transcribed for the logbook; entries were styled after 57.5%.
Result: 6%
